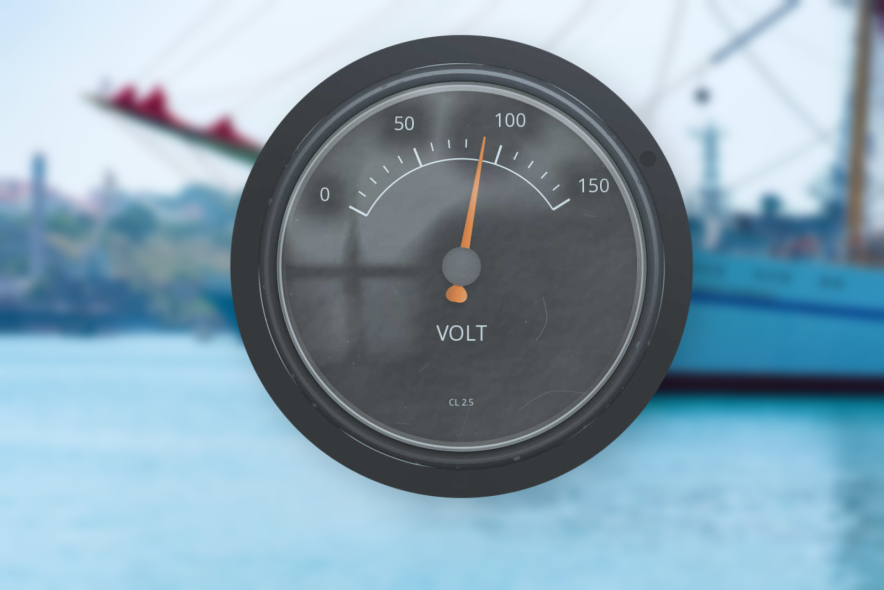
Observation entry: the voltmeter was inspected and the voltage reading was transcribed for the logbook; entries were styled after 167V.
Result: 90V
